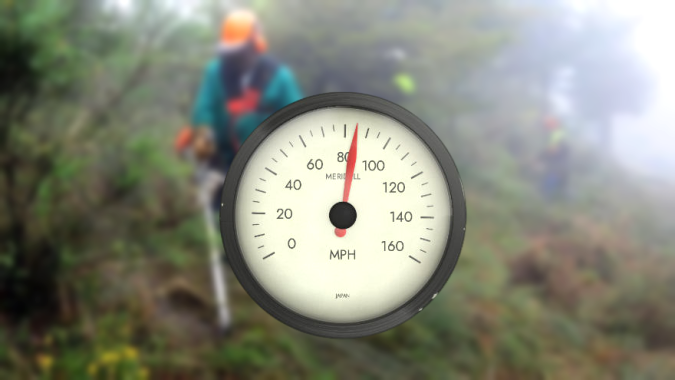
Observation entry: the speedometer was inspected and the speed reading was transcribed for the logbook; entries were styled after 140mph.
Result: 85mph
